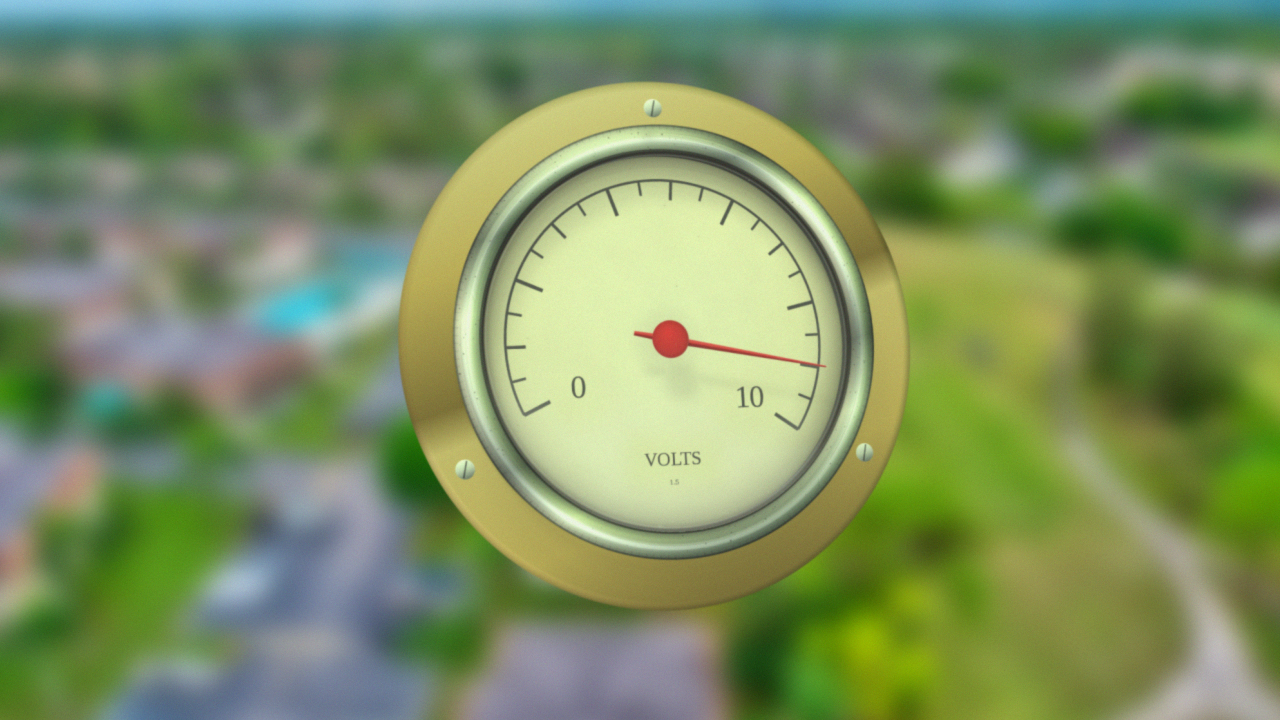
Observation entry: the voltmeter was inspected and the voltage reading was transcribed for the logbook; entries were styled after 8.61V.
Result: 9V
